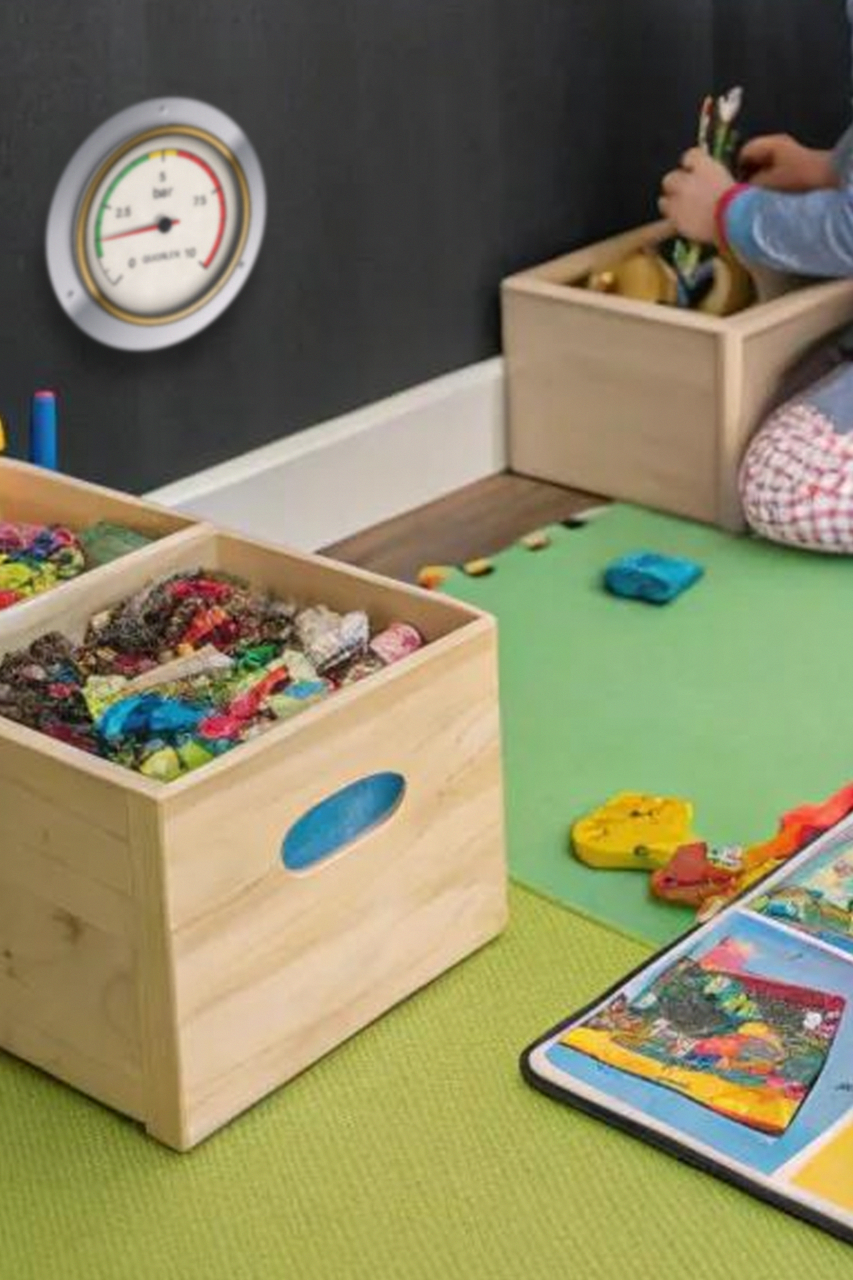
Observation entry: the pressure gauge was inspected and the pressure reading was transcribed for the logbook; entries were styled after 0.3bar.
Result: 1.5bar
